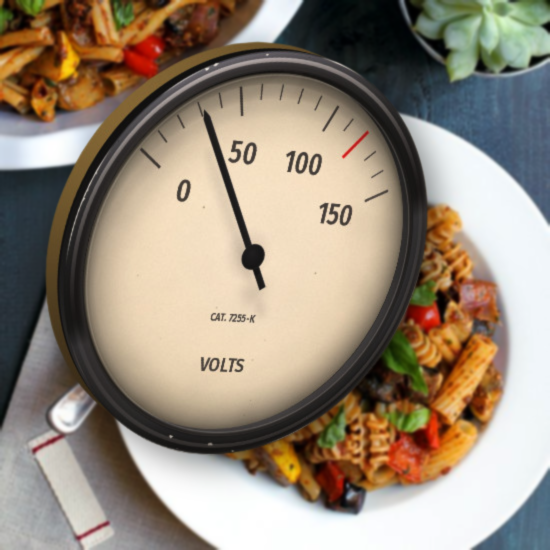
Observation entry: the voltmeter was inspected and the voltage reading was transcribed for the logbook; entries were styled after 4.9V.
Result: 30V
